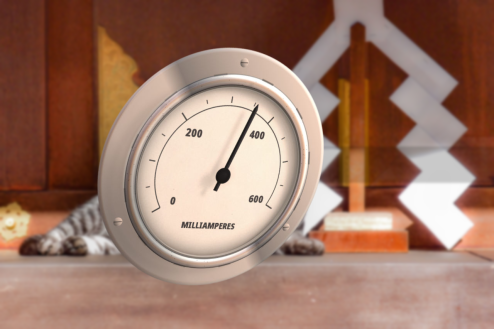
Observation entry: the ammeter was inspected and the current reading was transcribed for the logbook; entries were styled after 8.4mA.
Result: 350mA
